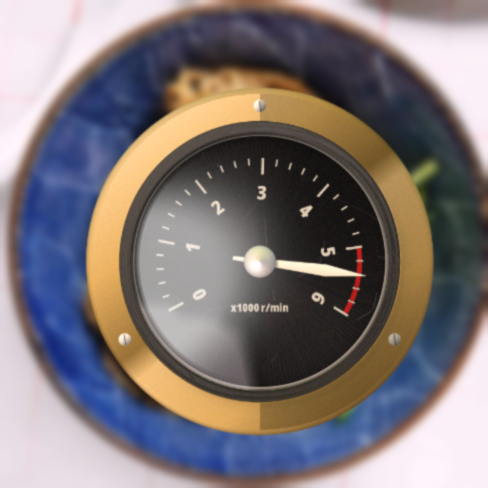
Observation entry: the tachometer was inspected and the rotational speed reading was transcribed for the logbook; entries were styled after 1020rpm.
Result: 5400rpm
